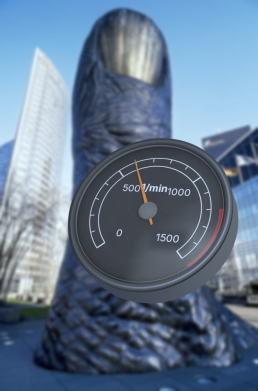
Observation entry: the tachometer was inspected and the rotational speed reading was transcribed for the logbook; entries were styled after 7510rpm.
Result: 600rpm
